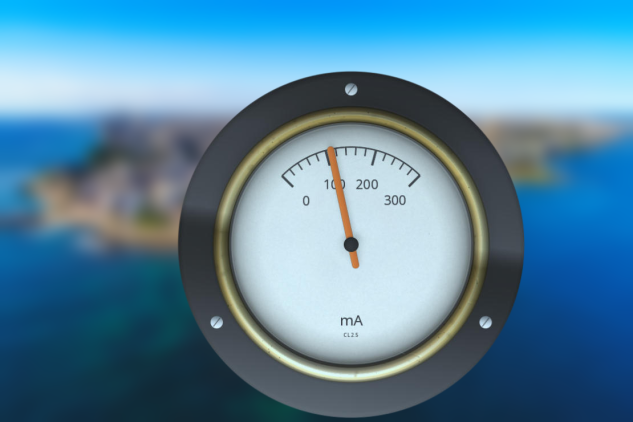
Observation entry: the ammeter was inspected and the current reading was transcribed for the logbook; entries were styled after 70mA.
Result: 110mA
